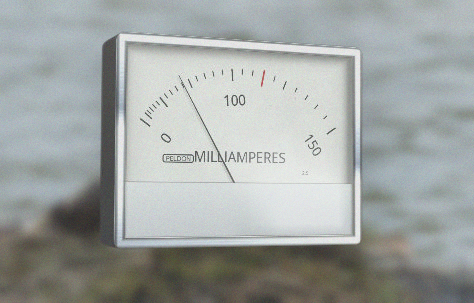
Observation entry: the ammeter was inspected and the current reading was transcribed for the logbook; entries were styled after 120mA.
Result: 70mA
